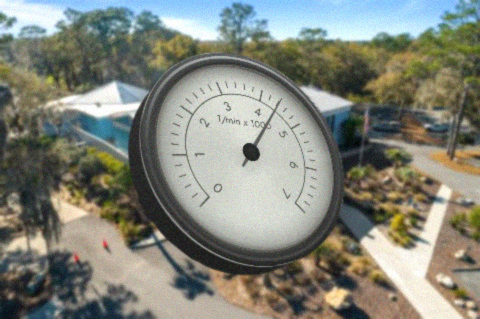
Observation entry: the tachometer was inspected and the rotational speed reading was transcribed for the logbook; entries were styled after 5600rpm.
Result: 4400rpm
